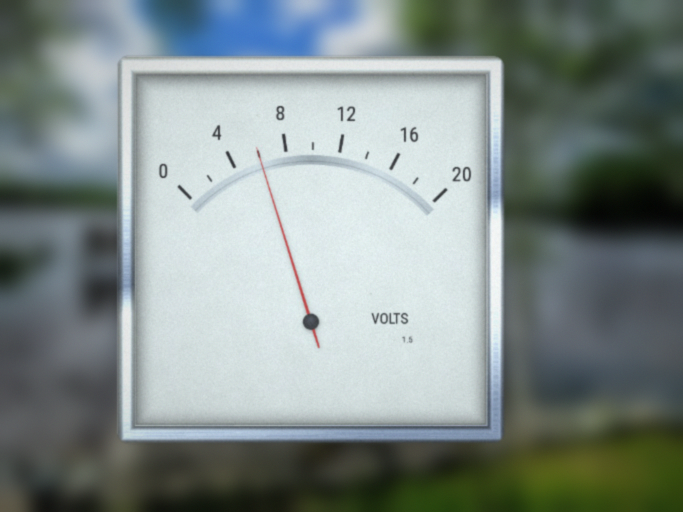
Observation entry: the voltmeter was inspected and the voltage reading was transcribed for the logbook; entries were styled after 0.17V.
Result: 6V
